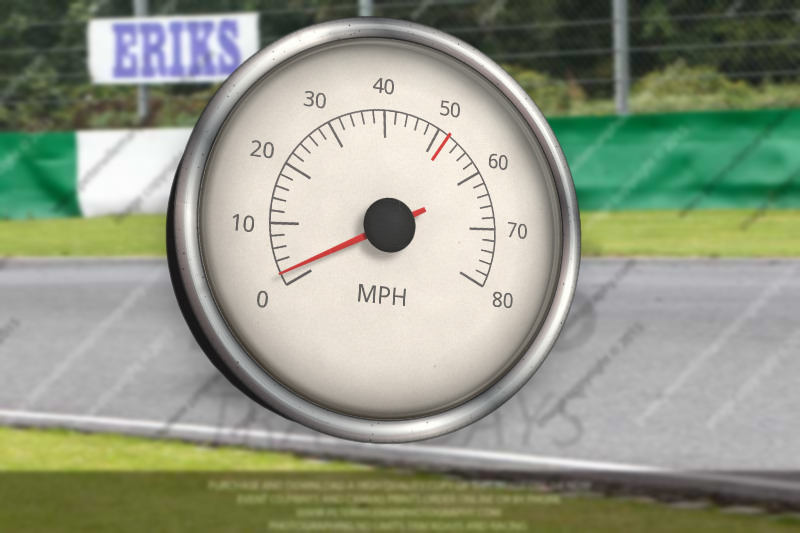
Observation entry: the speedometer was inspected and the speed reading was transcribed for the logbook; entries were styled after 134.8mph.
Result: 2mph
